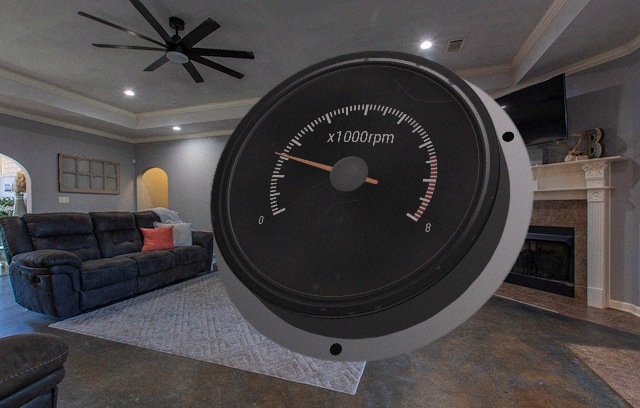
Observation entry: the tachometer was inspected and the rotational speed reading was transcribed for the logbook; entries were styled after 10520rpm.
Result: 1500rpm
